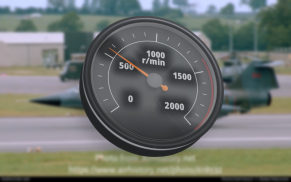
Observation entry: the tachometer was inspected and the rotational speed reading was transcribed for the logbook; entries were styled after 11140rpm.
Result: 550rpm
